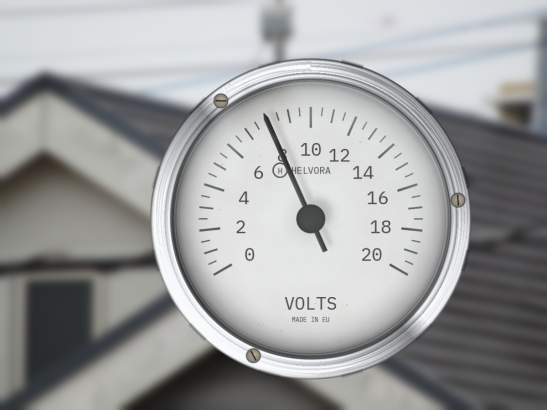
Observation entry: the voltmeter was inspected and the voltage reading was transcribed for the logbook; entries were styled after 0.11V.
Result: 8V
